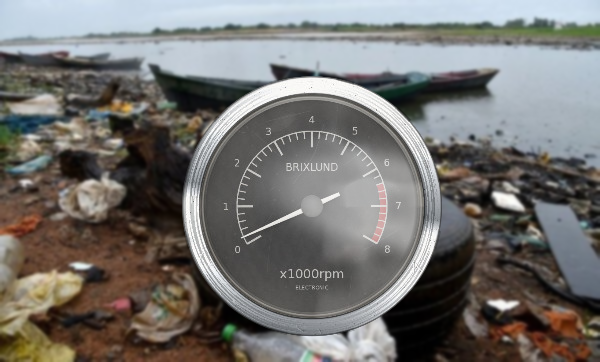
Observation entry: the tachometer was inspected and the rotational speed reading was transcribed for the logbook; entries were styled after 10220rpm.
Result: 200rpm
